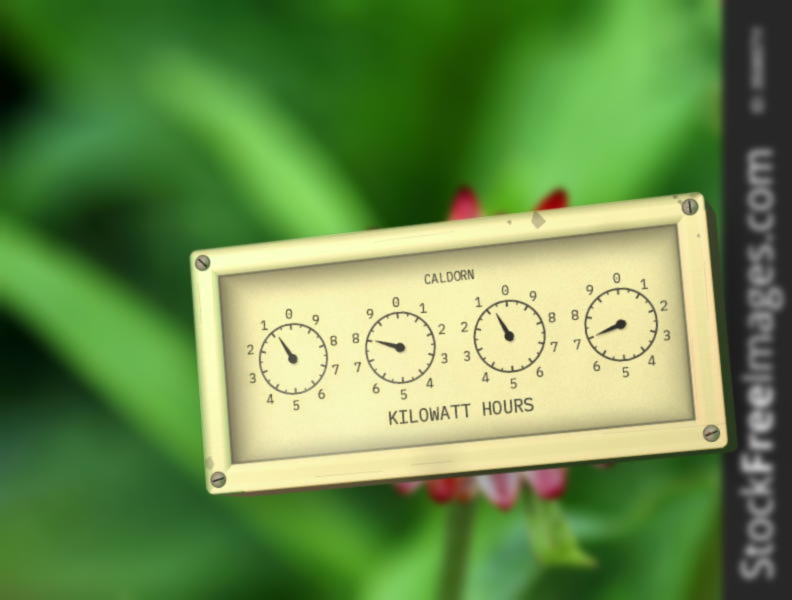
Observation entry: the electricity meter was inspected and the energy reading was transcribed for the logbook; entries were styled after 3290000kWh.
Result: 807kWh
